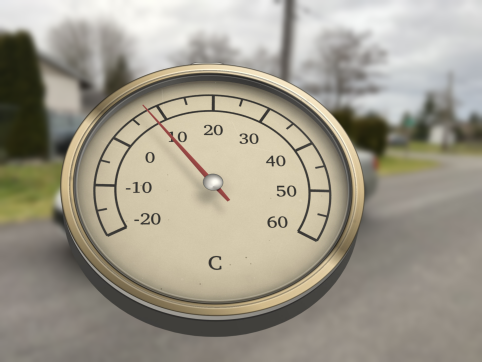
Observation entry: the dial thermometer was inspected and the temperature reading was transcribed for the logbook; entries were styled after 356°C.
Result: 7.5°C
